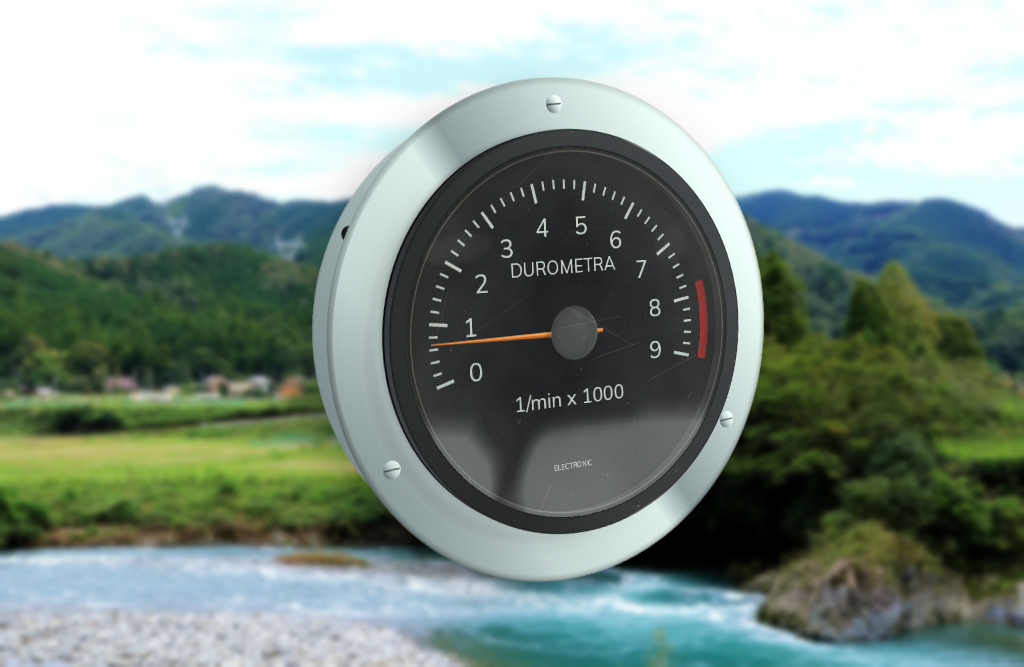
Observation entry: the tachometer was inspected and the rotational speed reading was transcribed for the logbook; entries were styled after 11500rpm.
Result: 700rpm
